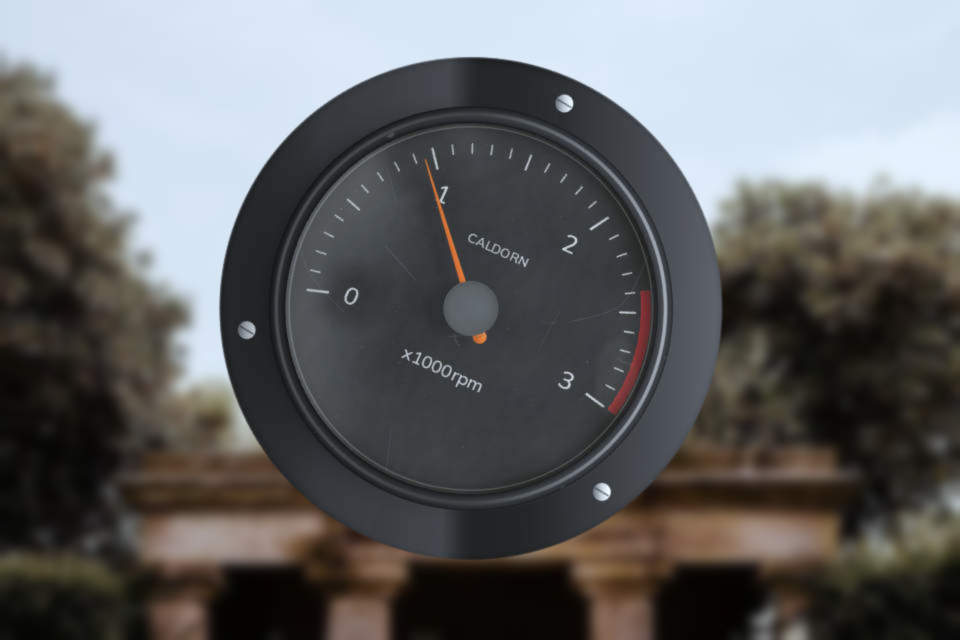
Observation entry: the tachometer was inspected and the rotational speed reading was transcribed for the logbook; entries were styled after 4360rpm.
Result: 950rpm
